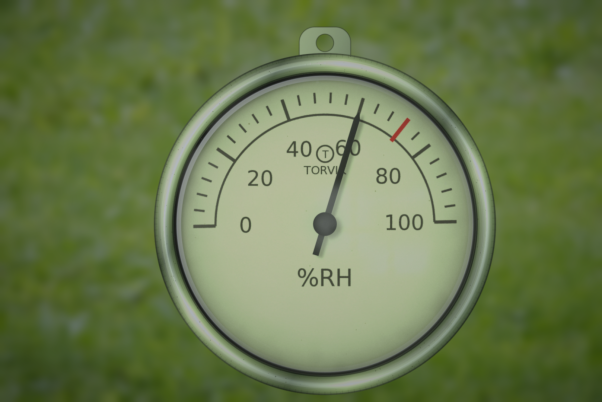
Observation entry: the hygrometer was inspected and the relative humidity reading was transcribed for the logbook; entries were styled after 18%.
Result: 60%
